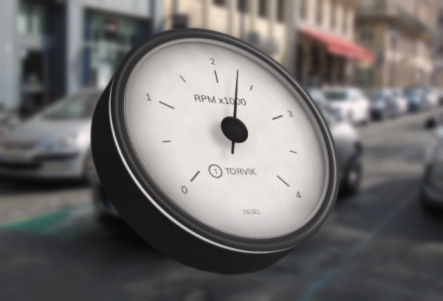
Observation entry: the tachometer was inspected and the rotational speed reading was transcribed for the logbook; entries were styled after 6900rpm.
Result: 2250rpm
